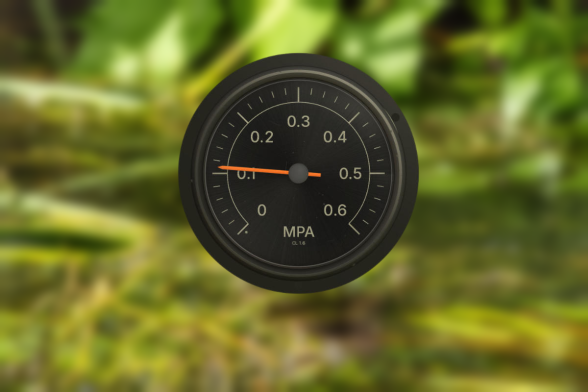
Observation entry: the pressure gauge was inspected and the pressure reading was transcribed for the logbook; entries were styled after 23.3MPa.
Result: 0.11MPa
